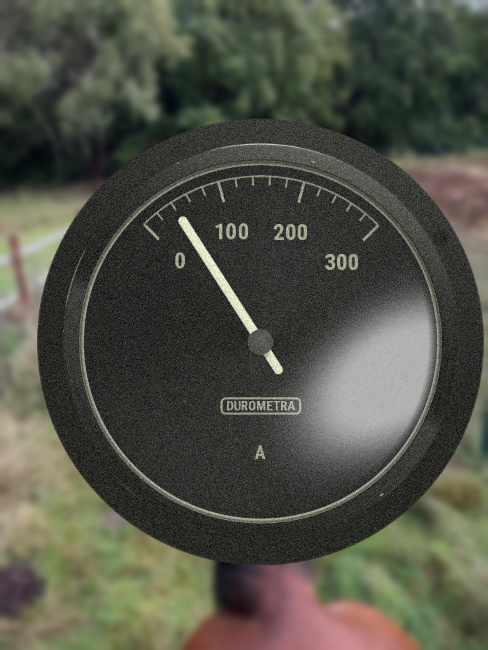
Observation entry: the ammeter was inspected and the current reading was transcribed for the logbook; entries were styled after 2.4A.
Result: 40A
